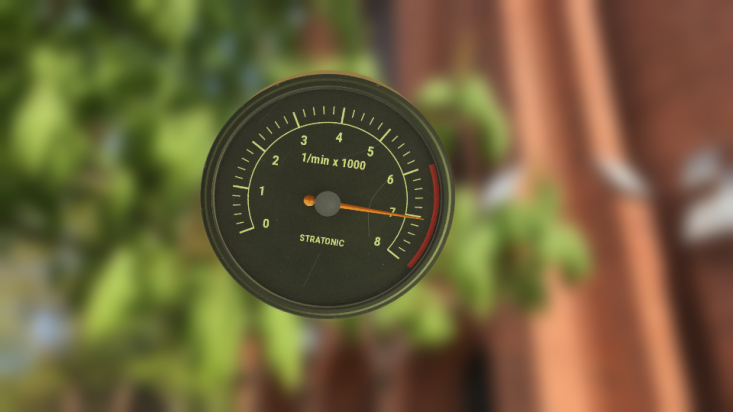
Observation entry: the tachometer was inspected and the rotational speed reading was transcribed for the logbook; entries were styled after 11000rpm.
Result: 7000rpm
